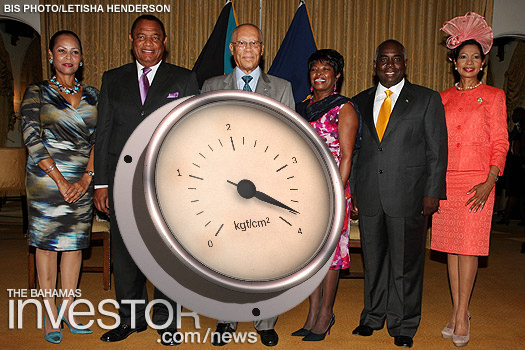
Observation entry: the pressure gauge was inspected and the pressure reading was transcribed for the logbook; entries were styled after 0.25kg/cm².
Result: 3.8kg/cm²
